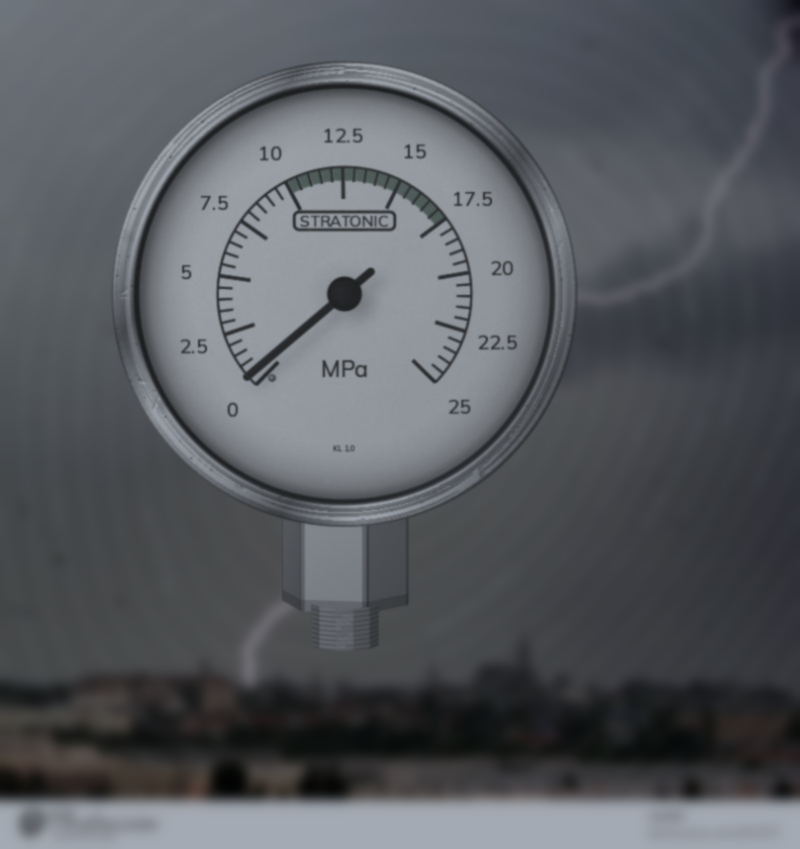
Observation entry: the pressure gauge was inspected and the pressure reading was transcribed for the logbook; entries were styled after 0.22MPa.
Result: 0.5MPa
